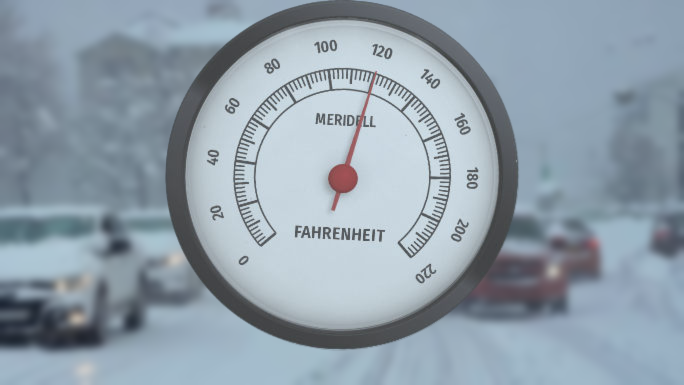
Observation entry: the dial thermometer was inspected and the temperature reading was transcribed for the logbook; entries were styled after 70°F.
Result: 120°F
